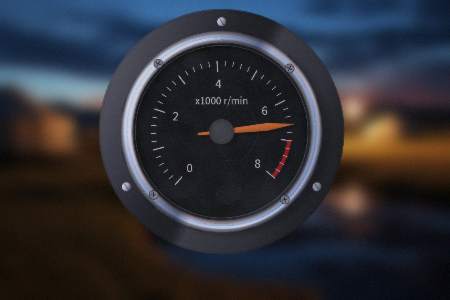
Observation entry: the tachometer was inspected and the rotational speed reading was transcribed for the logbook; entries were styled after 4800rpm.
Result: 6600rpm
